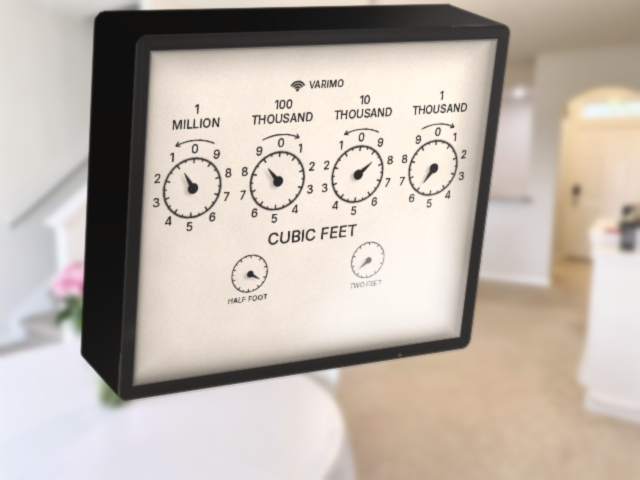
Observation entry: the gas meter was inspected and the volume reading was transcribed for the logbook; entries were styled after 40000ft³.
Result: 88600ft³
